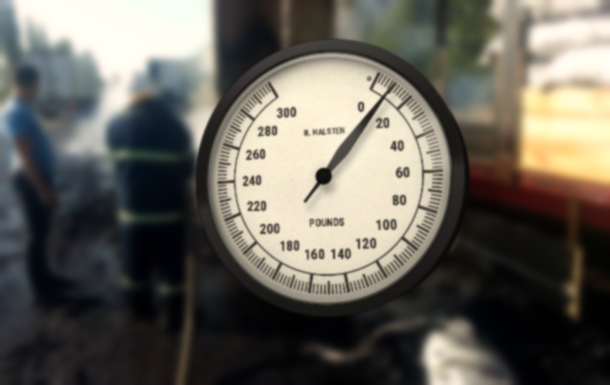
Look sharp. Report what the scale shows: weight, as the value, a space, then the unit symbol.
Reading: 10 lb
